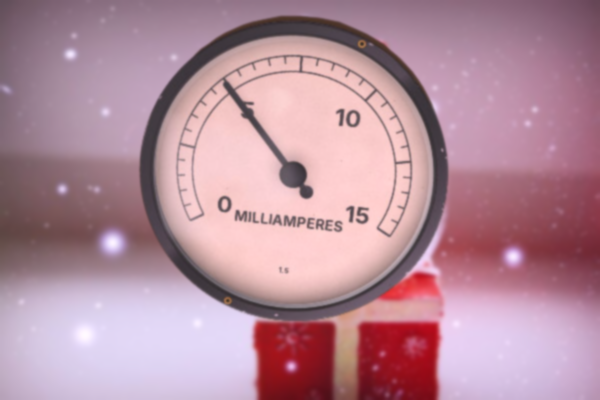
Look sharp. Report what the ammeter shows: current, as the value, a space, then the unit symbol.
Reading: 5 mA
